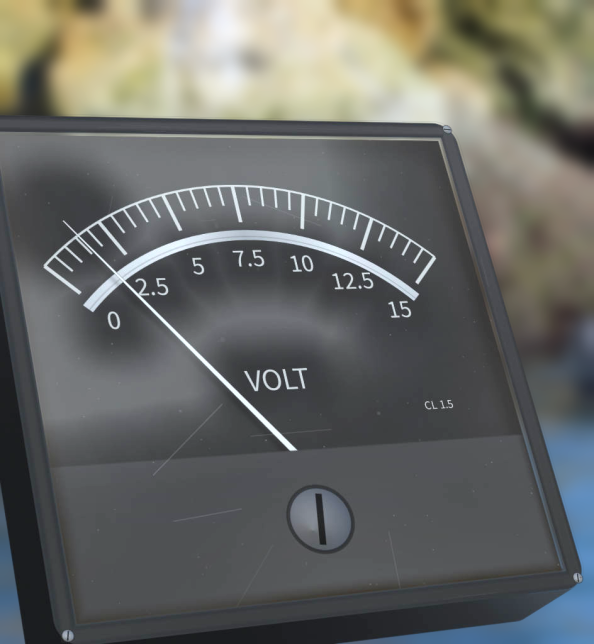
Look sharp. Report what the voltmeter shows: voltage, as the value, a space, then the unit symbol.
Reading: 1.5 V
